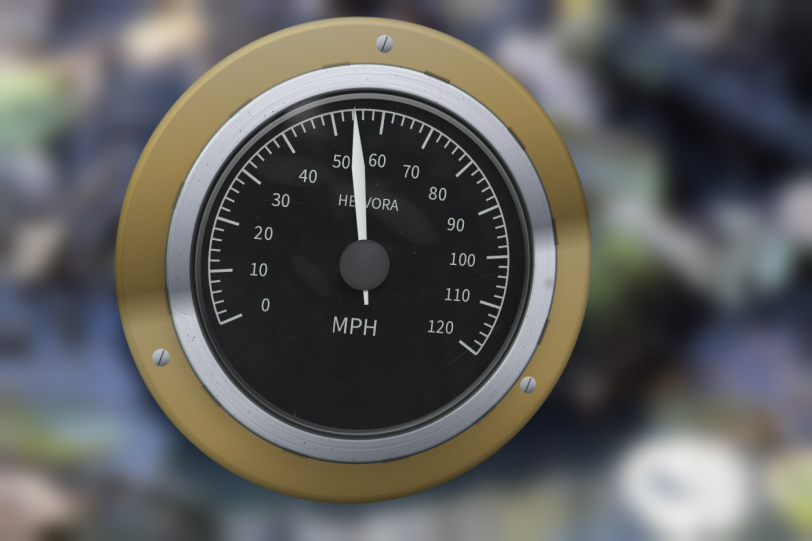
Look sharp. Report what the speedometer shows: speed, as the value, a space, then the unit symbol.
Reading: 54 mph
